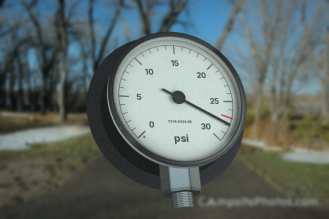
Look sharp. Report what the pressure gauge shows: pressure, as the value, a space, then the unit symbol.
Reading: 28 psi
